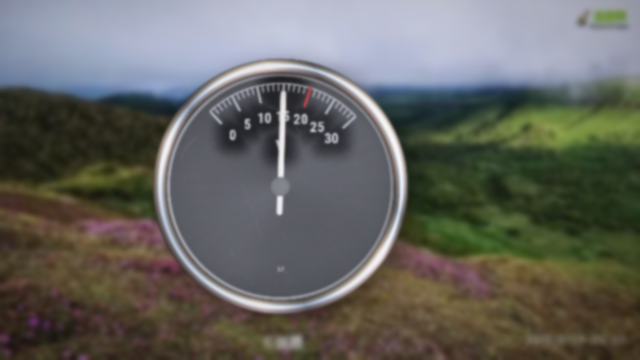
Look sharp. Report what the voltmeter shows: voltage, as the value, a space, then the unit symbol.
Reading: 15 V
